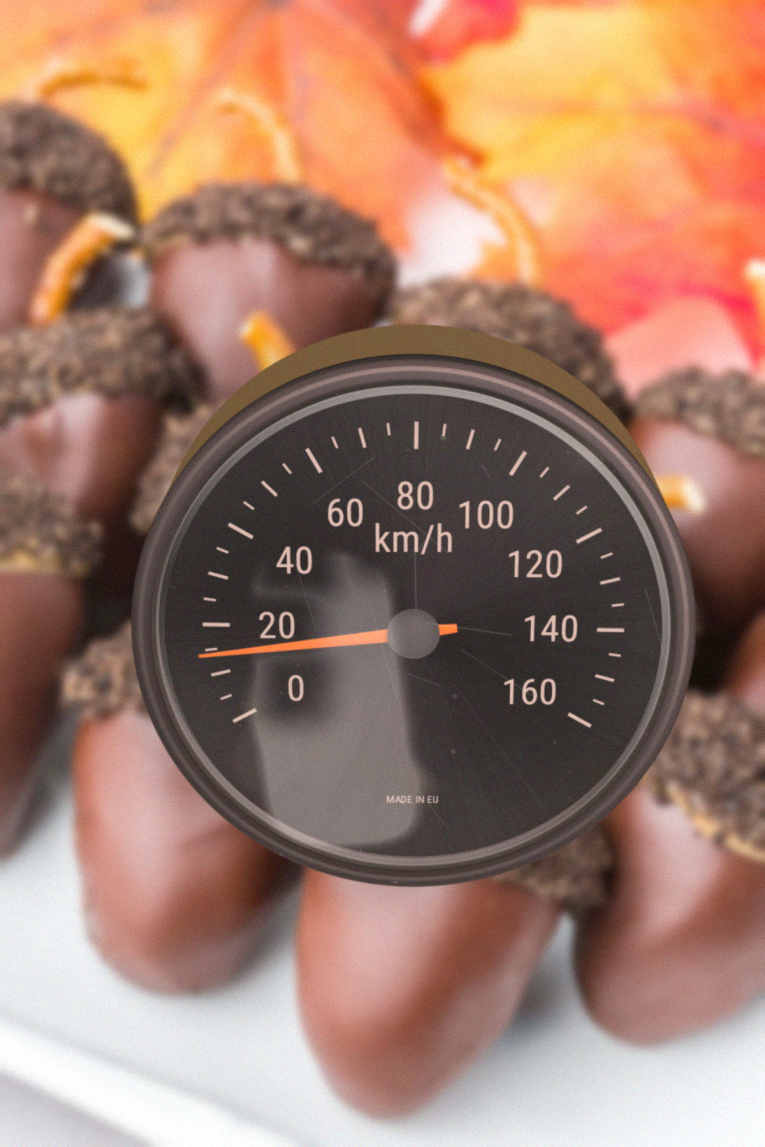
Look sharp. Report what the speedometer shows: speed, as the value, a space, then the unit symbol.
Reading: 15 km/h
